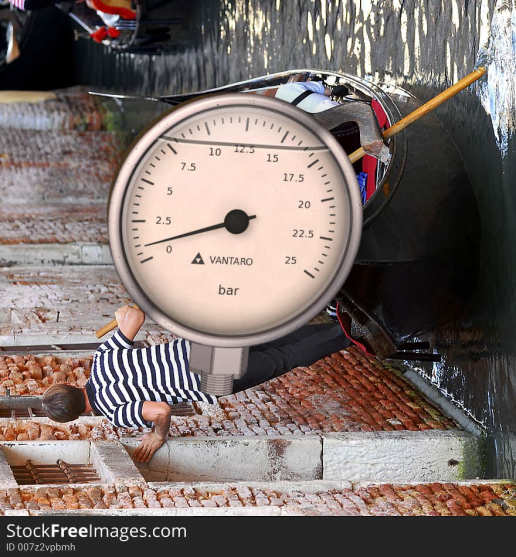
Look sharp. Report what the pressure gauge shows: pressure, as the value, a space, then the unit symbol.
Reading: 1 bar
